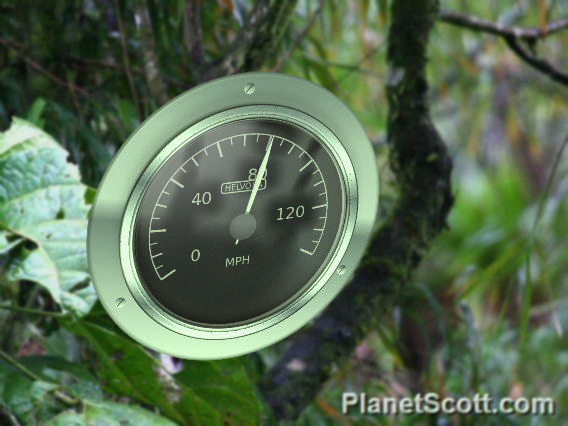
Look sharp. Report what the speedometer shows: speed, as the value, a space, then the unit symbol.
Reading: 80 mph
